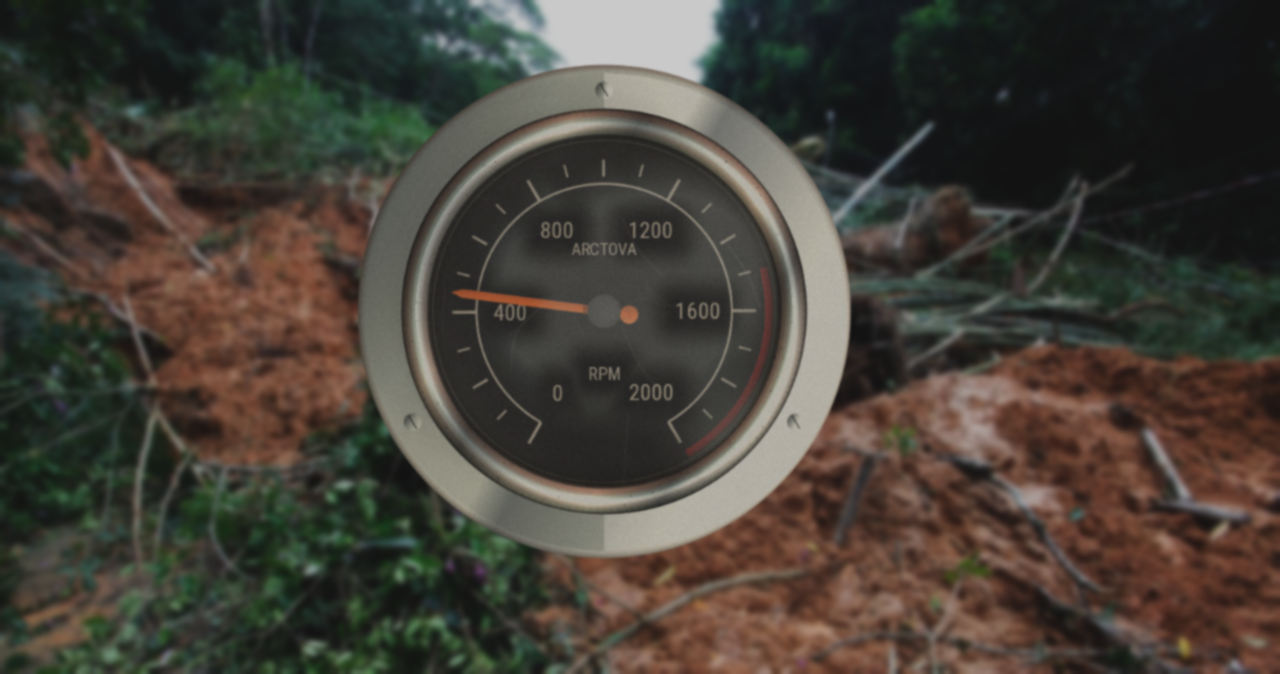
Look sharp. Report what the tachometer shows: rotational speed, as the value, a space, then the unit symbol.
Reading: 450 rpm
